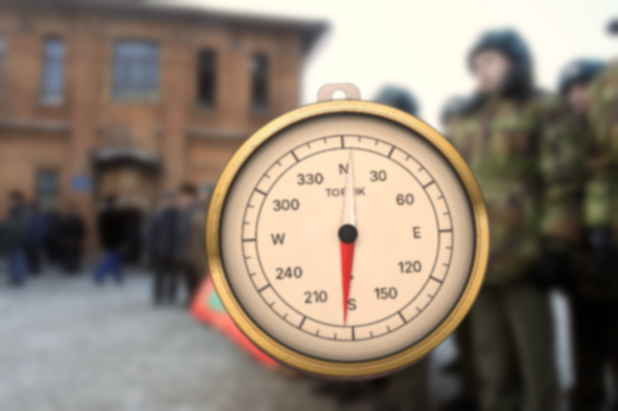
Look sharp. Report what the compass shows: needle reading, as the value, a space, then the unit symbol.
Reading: 185 °
